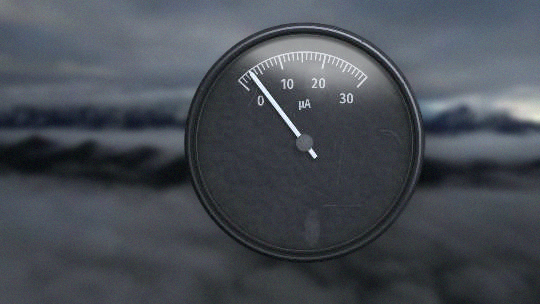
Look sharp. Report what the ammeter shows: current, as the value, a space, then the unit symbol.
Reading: 3 µA
